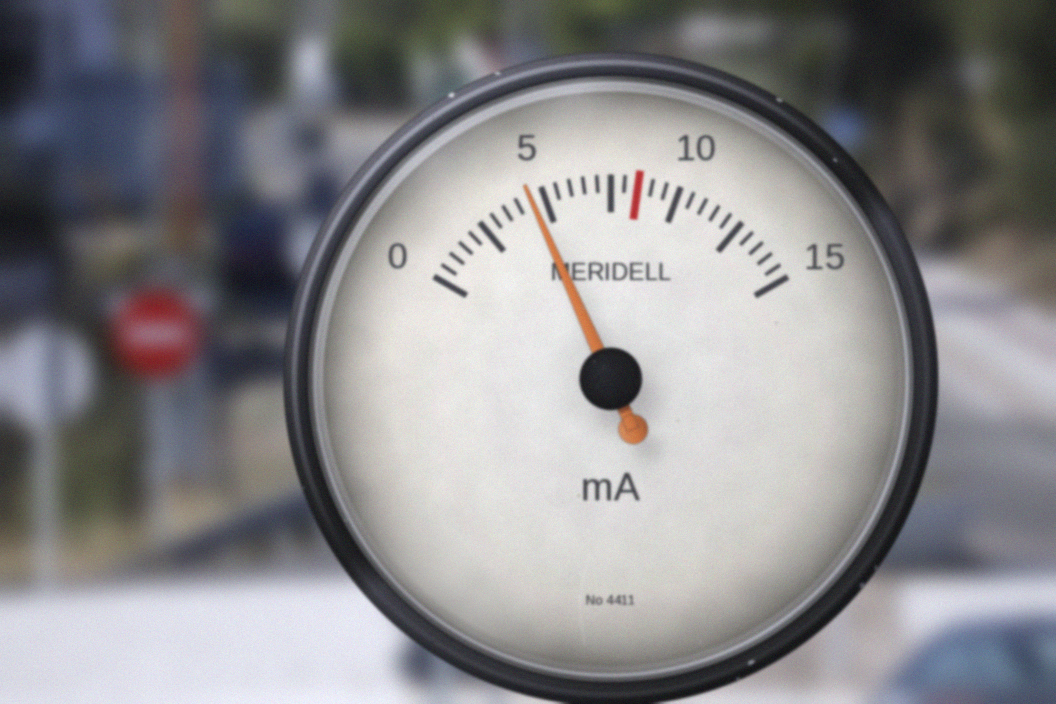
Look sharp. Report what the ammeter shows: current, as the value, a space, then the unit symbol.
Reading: 4.5 mA
